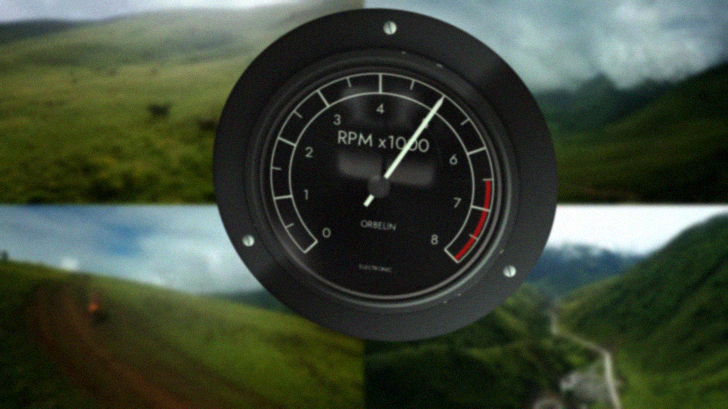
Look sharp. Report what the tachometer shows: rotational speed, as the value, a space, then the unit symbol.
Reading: 5000 rpm
